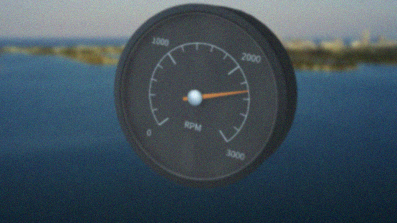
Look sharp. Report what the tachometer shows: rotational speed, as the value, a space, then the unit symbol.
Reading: 2300 rpm
